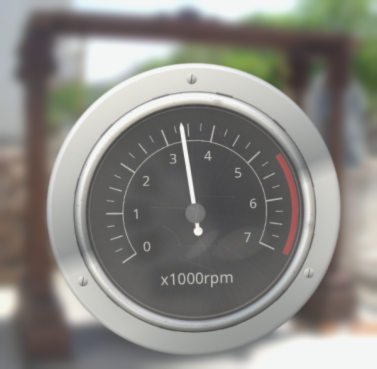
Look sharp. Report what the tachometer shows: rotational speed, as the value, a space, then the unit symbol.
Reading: 3375 rpm
